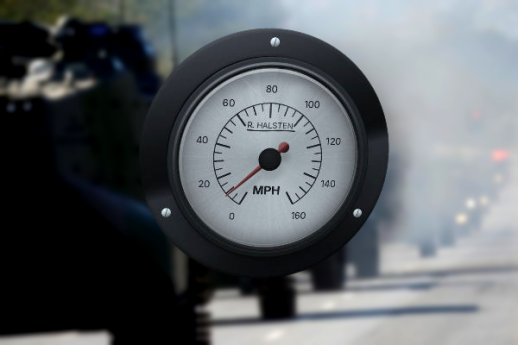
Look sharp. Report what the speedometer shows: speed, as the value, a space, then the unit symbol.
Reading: 10 mph
